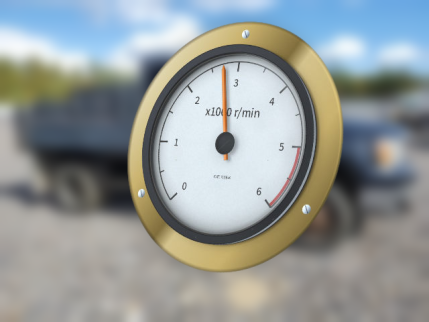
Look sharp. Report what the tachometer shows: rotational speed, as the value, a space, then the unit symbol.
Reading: 2750 rpm
